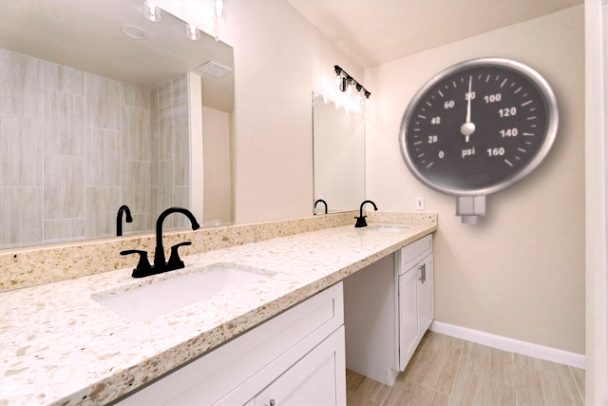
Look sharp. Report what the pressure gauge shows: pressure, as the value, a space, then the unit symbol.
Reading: 80 psi
